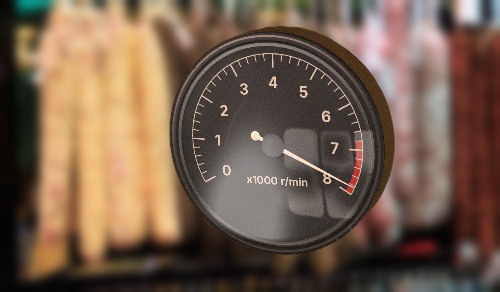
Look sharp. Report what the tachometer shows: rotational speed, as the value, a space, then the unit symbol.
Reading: 7800 rpm
